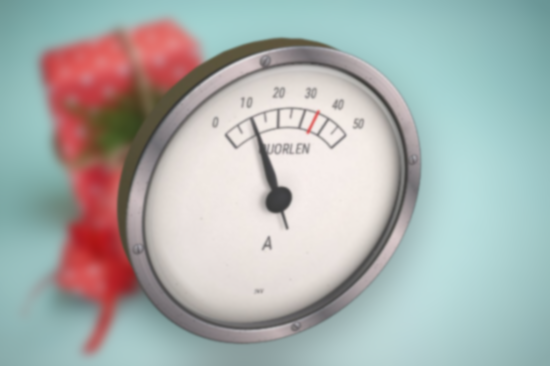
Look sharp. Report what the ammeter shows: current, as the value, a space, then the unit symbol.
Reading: 10 A
